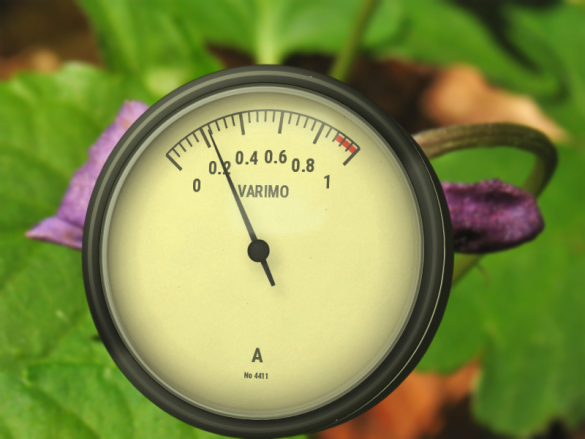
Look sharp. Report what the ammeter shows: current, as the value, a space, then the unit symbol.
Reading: 0.24 A
